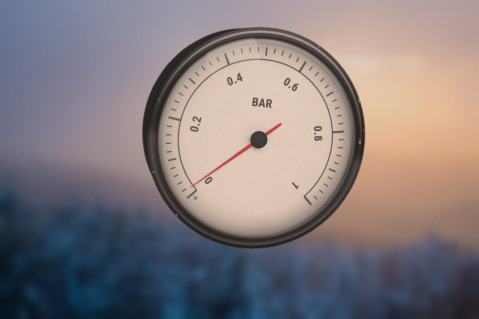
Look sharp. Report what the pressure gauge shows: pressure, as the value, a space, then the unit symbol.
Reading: 0.02 bar
